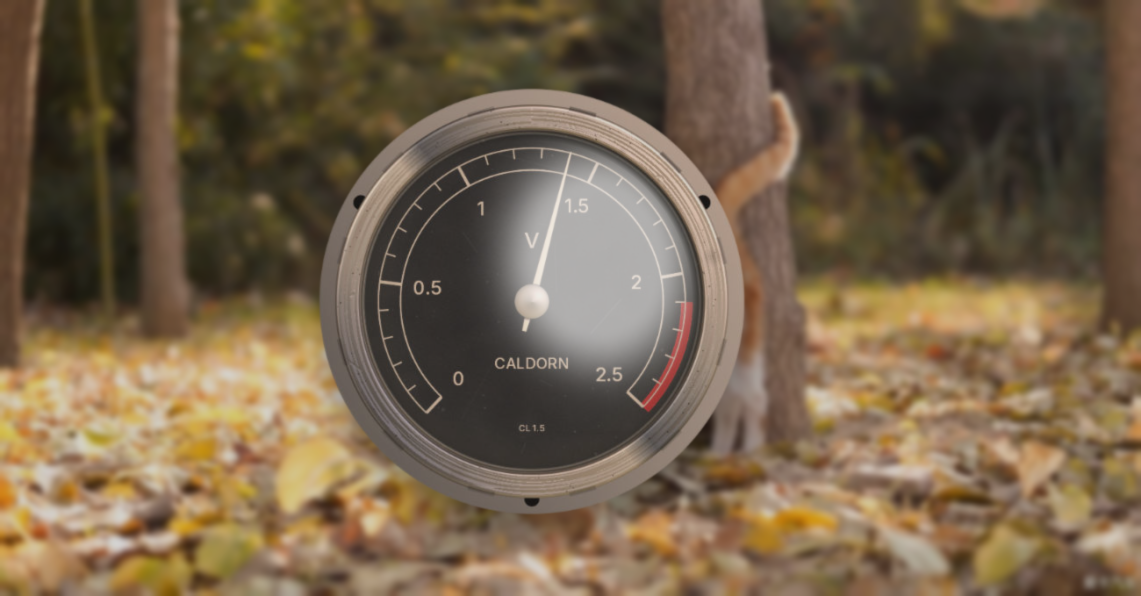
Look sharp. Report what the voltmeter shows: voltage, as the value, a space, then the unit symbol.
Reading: 1.4 V
